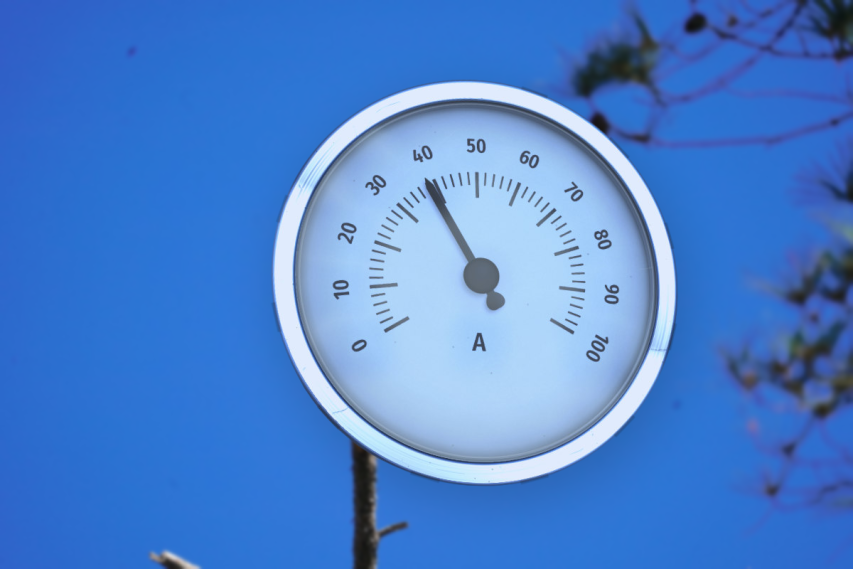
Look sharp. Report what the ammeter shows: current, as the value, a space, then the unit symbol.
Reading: 38 A
